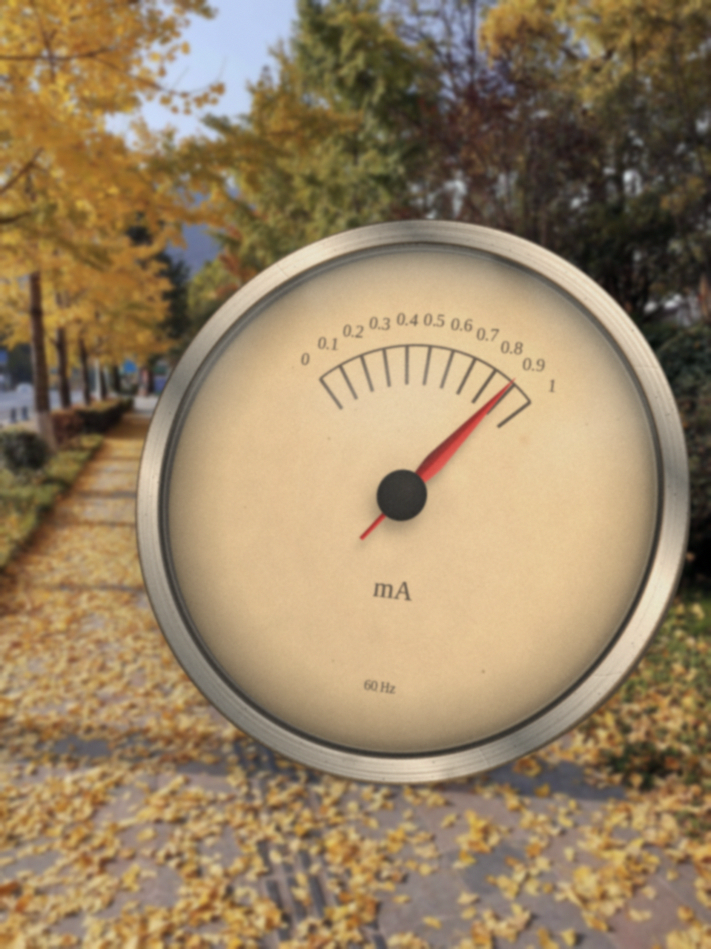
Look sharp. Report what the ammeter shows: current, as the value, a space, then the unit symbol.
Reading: 0.9 mA
